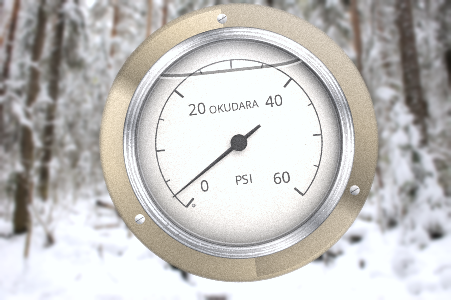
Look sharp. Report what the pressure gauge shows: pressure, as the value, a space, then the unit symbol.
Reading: 2.5 psi
